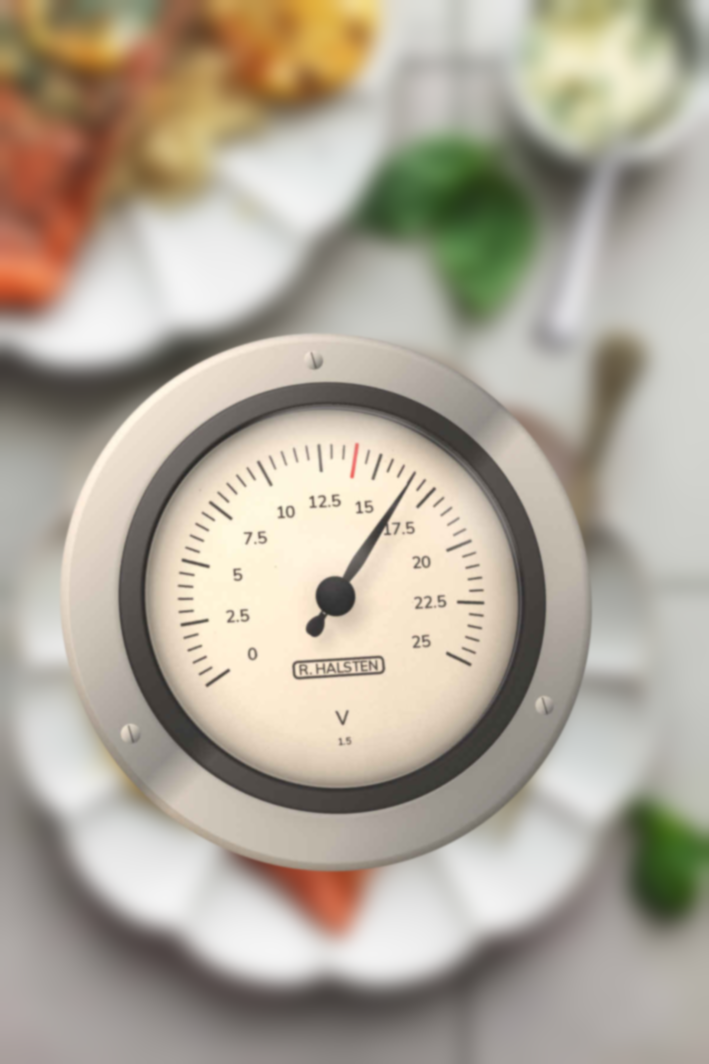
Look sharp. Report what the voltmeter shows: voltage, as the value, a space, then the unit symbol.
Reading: 16.5 V
